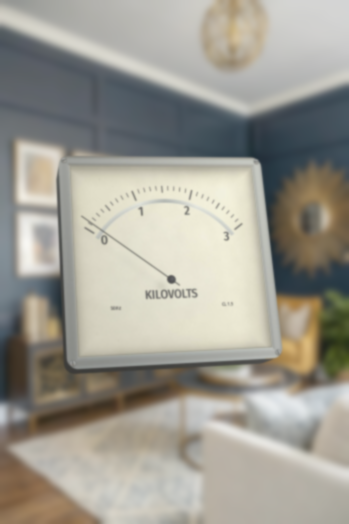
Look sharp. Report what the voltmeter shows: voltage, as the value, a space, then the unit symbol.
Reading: 0.1 kV
